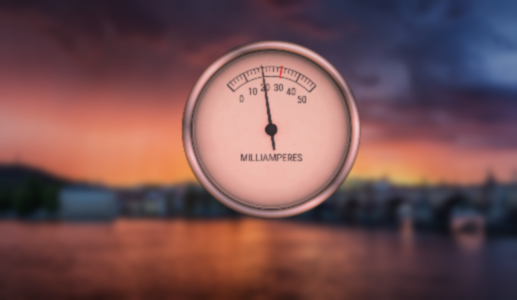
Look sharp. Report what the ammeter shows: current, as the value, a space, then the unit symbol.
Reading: 20 mA
